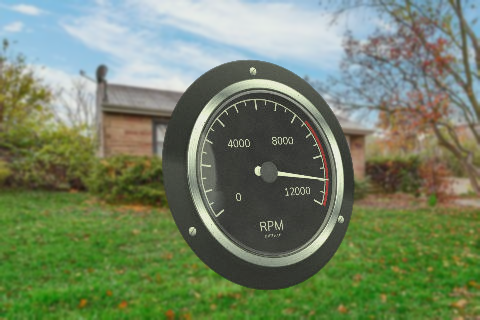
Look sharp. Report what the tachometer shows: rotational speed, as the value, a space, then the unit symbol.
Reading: 11000 rpm
